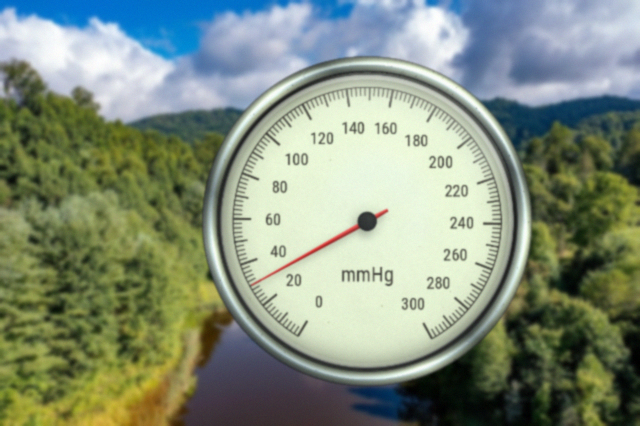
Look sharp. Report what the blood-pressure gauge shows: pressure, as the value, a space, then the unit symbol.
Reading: 30 mmHg
